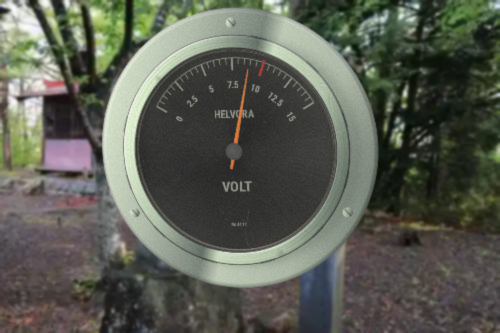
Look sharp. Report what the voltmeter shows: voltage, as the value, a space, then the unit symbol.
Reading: 9 V
